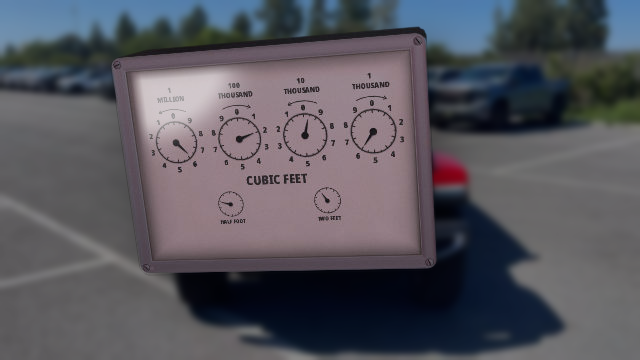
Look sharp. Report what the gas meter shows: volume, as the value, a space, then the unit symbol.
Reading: 619600 ft³
